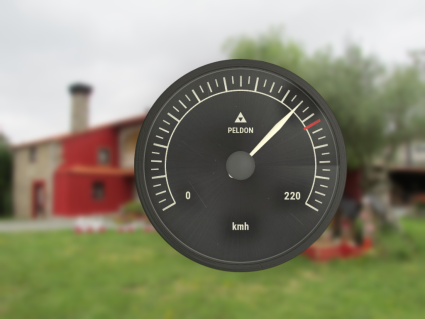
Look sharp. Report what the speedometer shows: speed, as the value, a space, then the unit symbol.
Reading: 150 km/h
